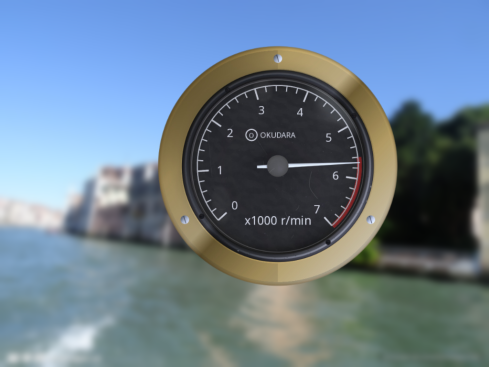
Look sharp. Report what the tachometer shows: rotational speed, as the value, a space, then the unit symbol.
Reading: 5700 rpm
